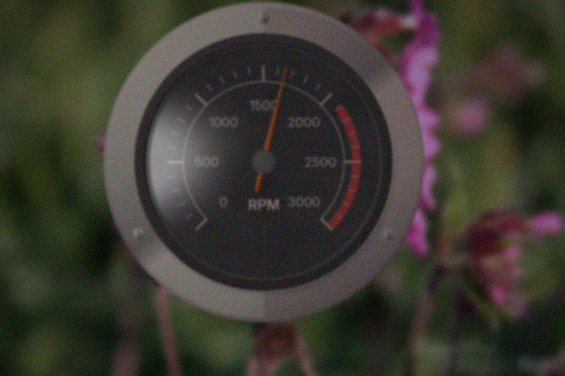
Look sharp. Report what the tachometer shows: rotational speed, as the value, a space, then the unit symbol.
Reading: 1650 rpm
